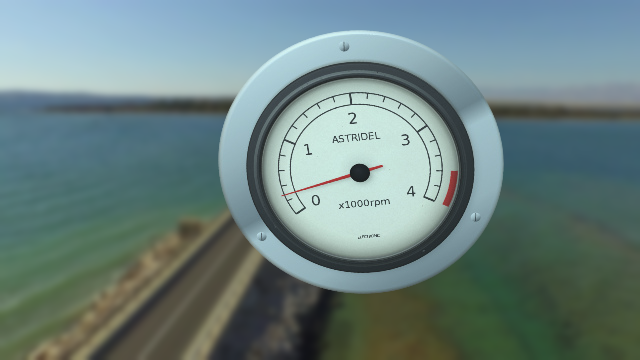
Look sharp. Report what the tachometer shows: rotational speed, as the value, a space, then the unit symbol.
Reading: 300 rpm
